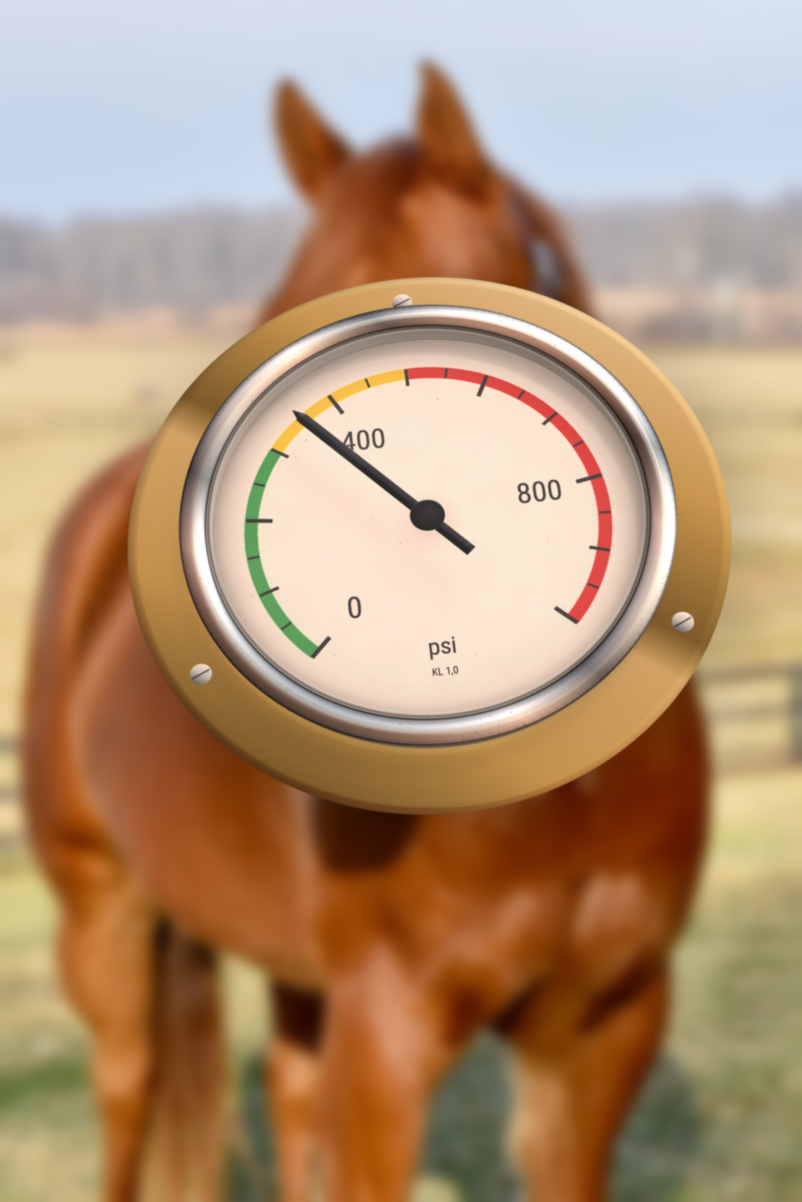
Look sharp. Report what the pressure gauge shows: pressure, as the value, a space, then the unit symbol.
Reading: 350 psi
